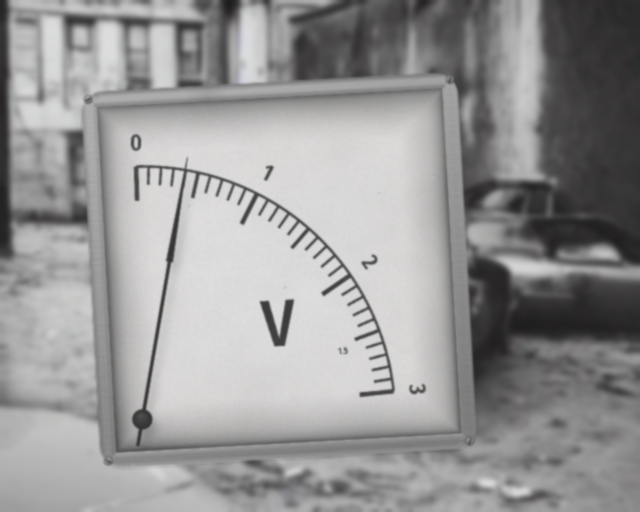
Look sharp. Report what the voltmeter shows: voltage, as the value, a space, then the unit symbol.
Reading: 0.4 V
